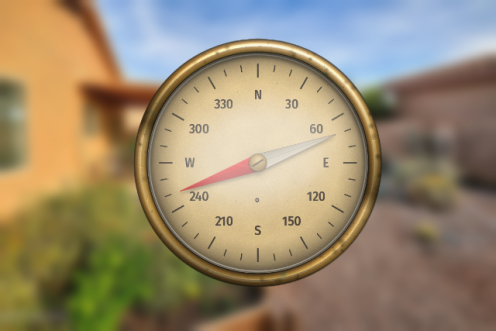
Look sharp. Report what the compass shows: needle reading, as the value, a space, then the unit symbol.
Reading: 250 °
